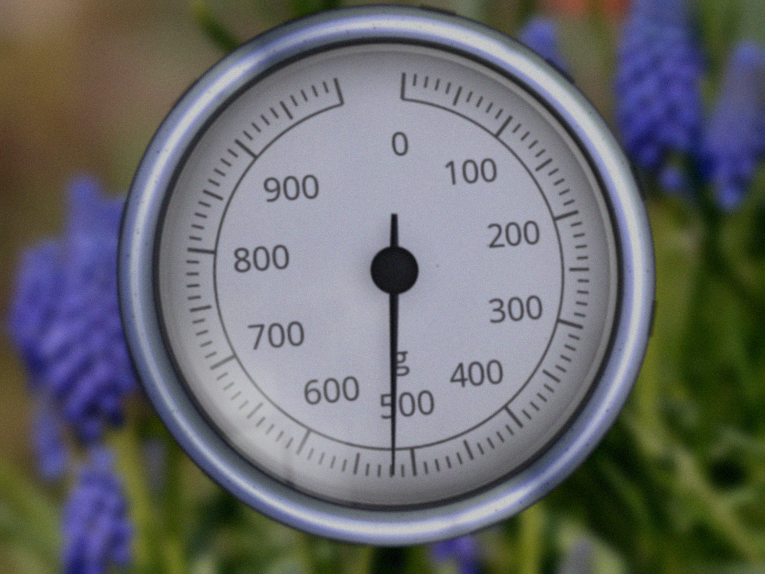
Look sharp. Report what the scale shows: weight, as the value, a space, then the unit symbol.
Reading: 520 g
